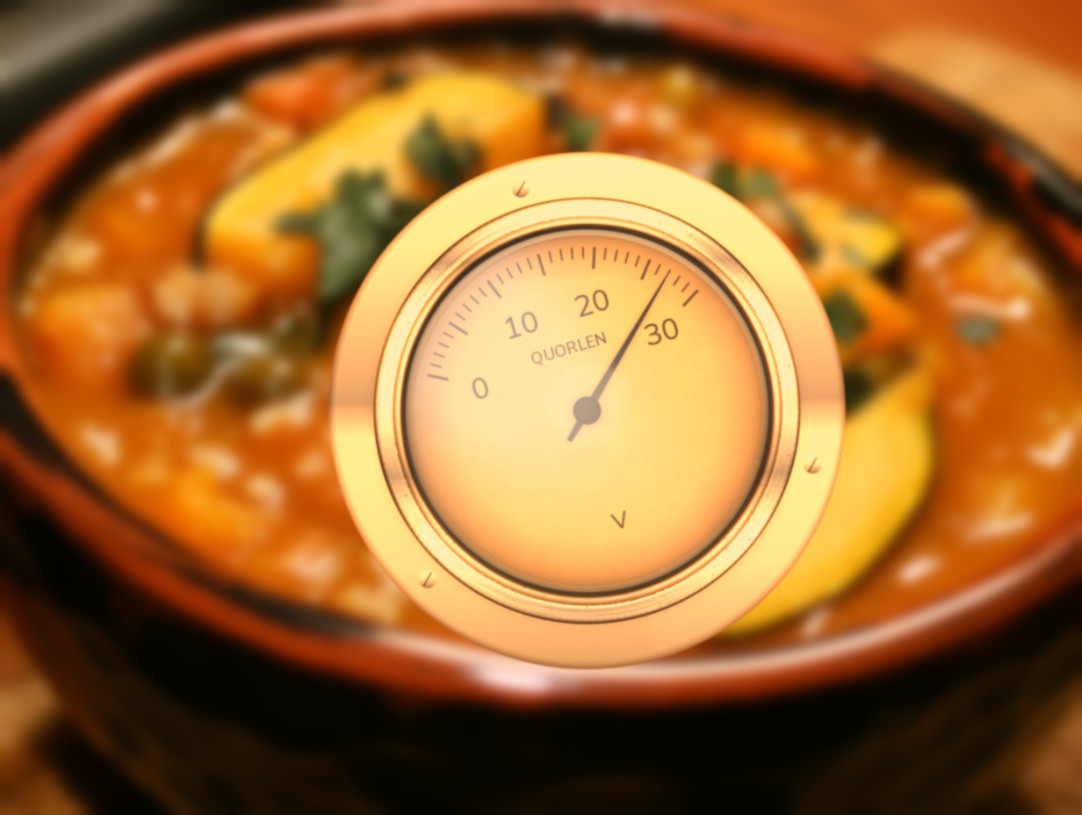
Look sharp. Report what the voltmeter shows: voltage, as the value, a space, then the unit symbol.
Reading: 27 V
